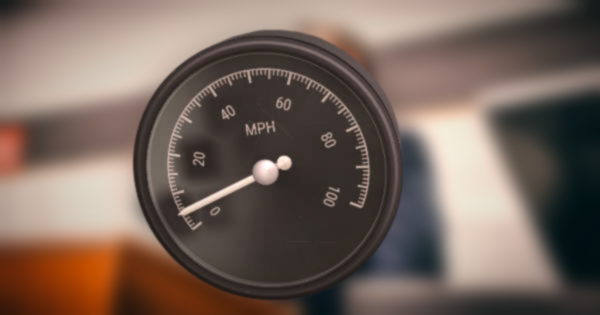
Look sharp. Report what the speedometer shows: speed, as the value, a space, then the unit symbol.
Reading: 5 mph
